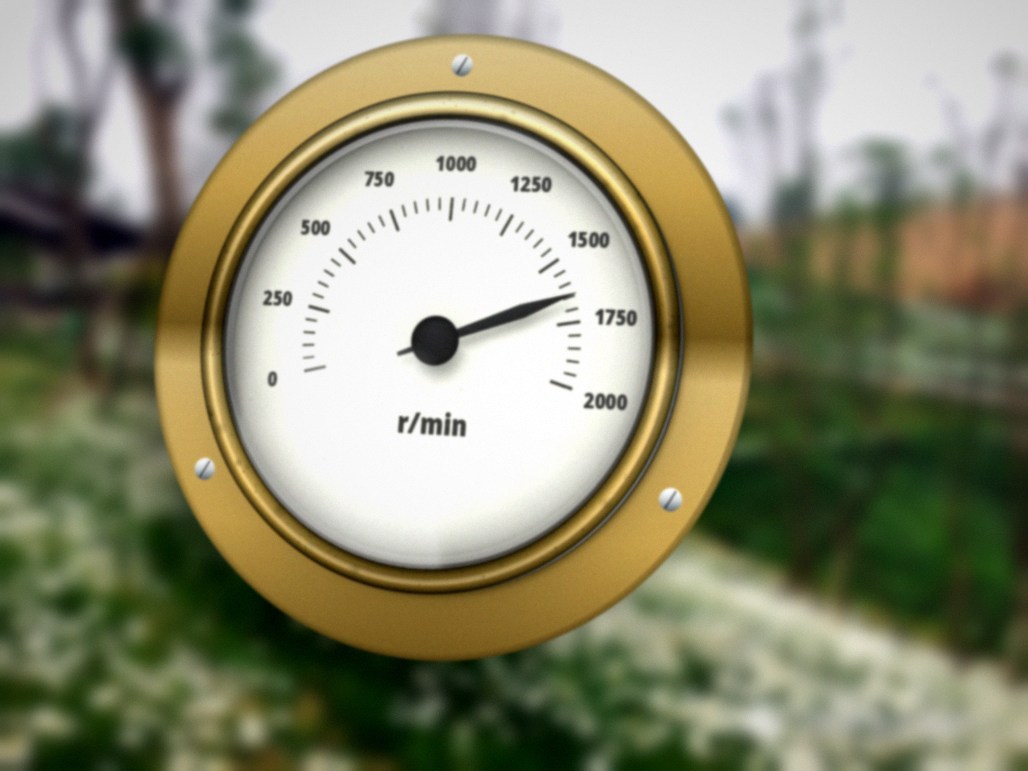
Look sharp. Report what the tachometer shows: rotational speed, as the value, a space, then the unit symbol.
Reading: 1650 rpm
